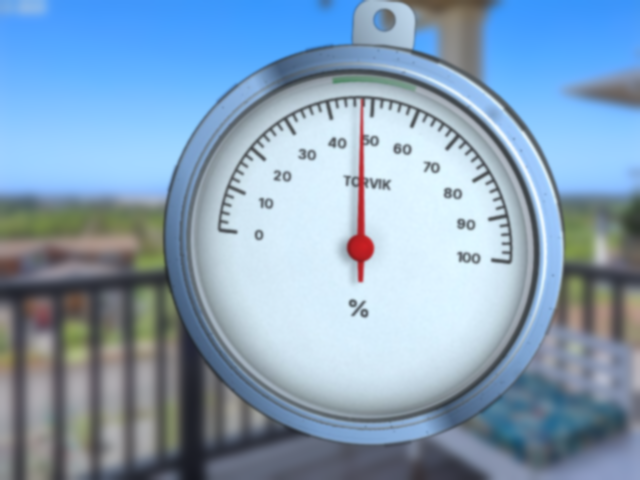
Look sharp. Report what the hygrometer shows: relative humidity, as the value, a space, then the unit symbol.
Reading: 48 %
